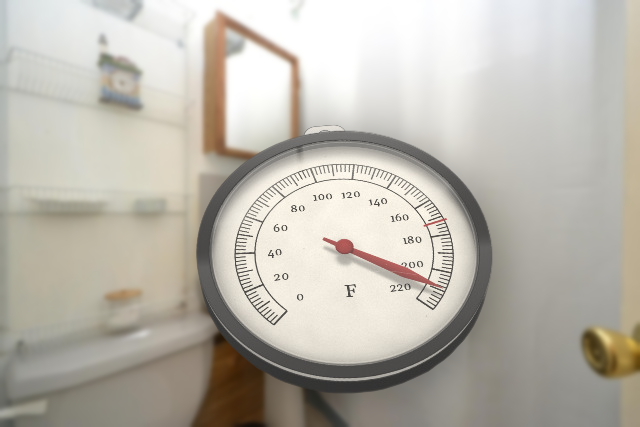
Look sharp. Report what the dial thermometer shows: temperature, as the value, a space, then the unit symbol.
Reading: 210 °F
